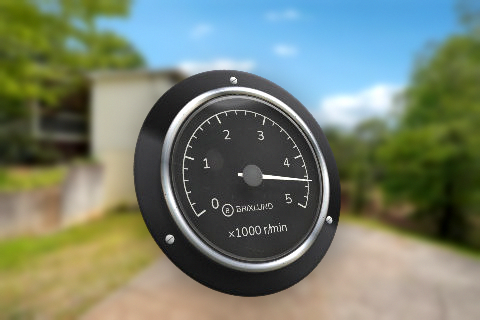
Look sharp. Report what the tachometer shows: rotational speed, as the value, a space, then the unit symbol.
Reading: 4500 rpm
